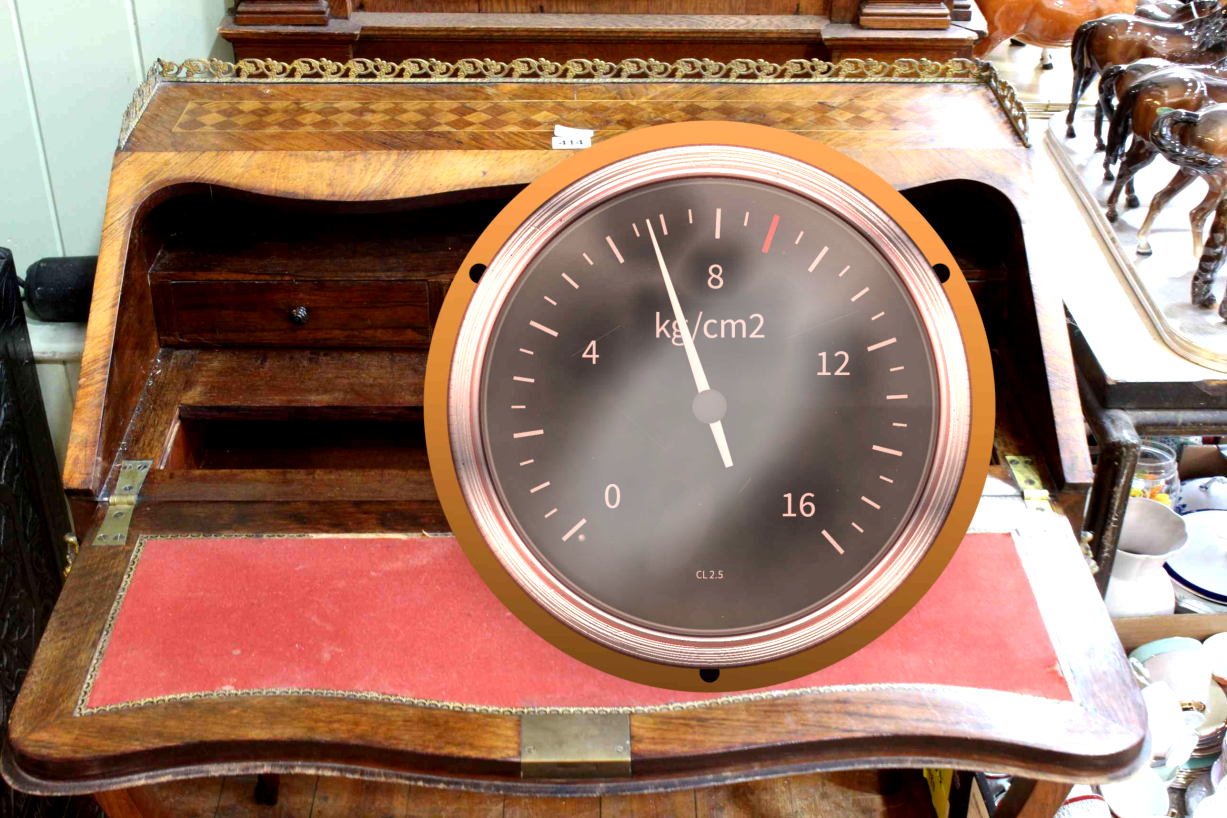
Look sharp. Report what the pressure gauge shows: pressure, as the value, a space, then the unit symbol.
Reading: 6.75 kg/cm²
